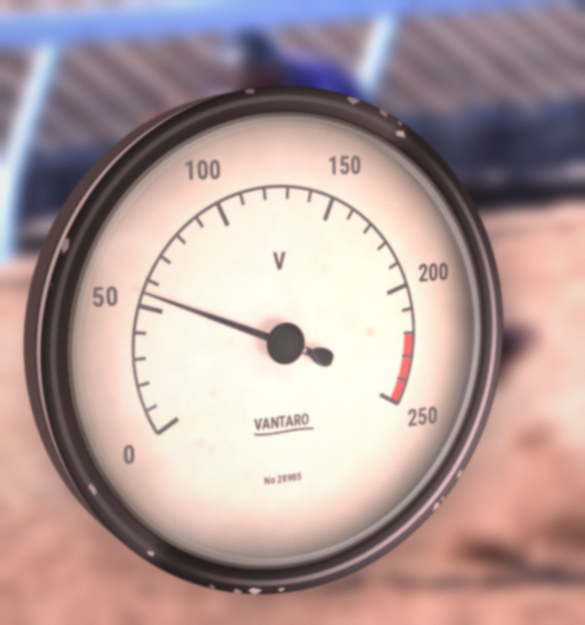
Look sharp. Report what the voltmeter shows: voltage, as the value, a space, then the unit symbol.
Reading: 55 V
